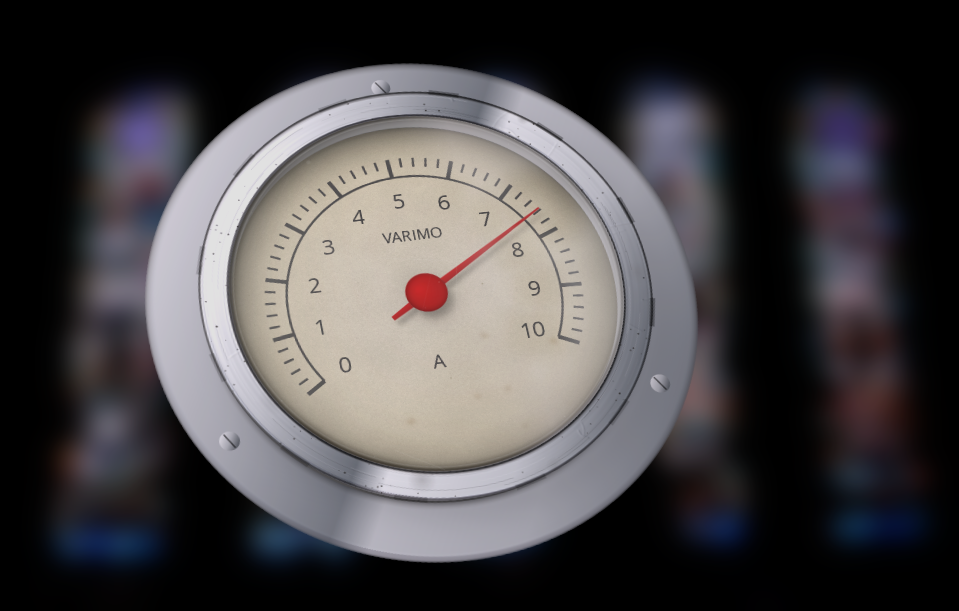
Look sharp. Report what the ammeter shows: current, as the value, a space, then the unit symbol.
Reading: 7.6 A
